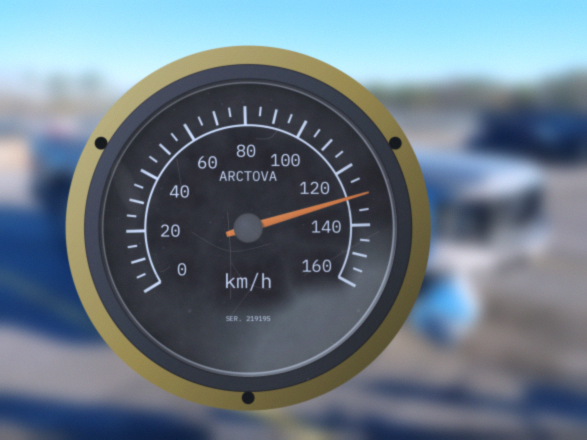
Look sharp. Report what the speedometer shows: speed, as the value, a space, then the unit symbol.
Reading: 130 km/h
